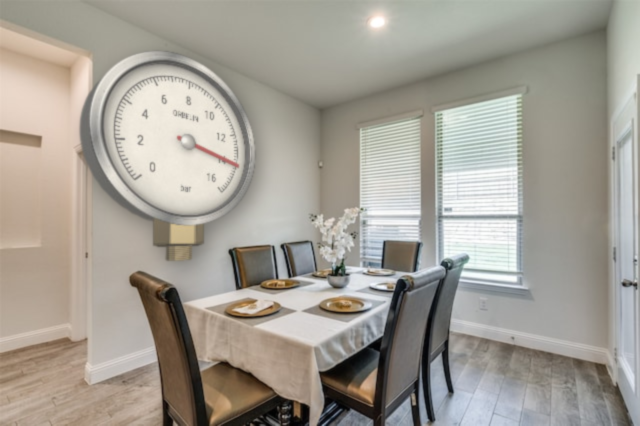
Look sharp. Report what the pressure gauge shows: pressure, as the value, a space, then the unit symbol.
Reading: 14 bar
